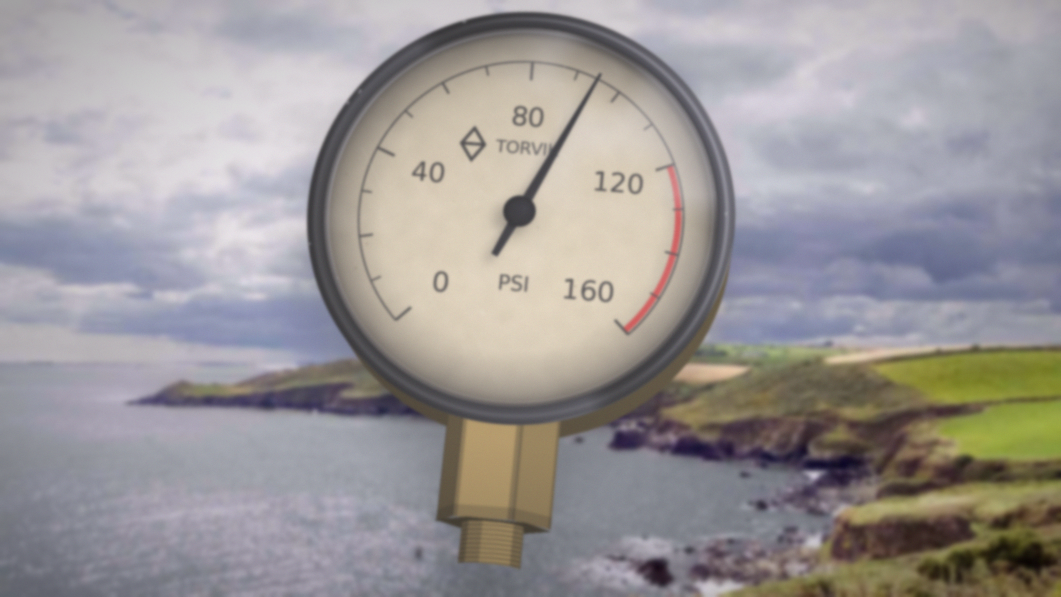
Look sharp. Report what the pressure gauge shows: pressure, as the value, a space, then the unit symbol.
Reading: 95 psi
